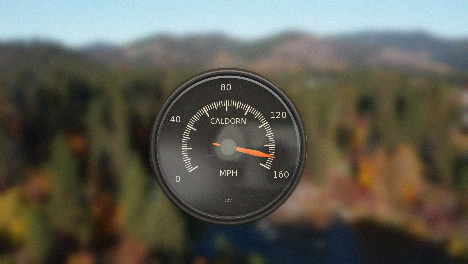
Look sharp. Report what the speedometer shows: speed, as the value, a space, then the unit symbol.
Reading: 150 mph
